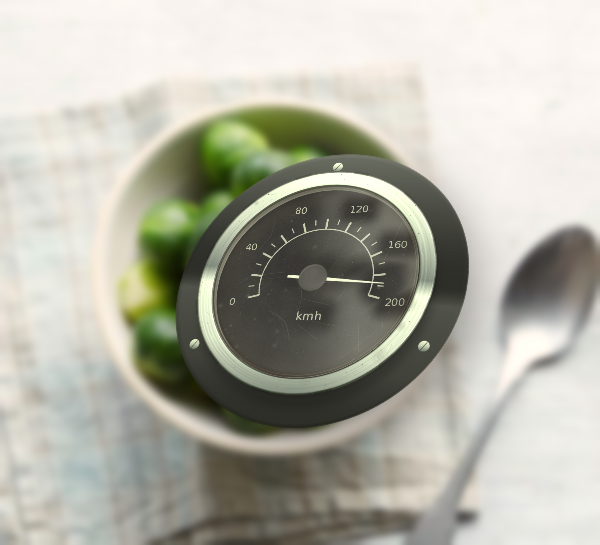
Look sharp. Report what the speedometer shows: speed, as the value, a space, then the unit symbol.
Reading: 190 km/h
